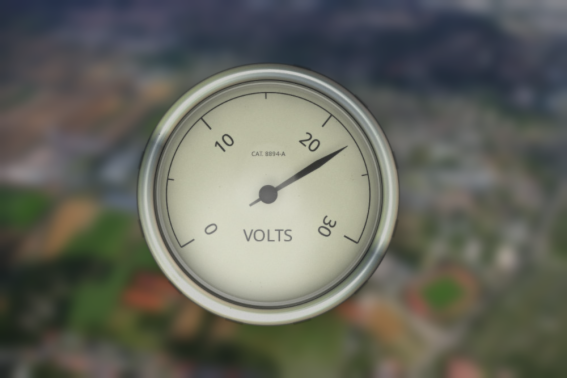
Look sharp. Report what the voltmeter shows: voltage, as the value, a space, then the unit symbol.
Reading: 22.5 V
